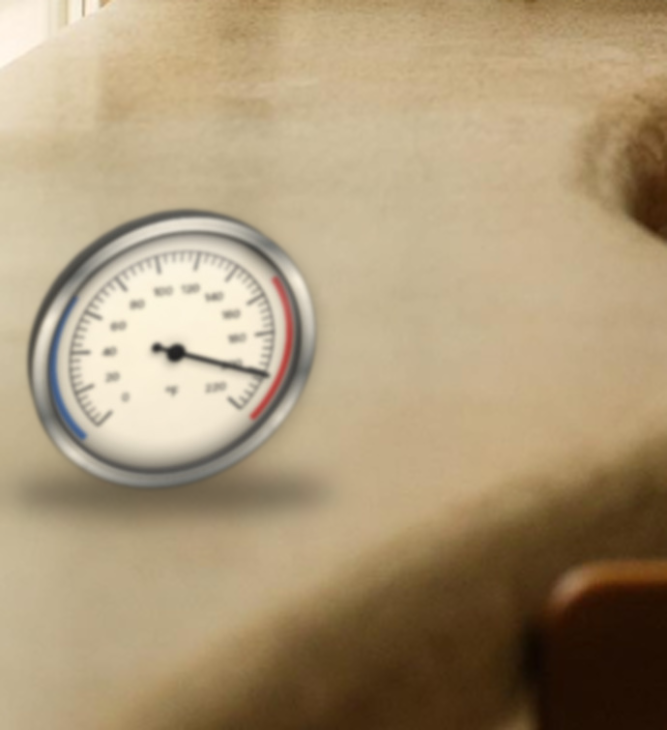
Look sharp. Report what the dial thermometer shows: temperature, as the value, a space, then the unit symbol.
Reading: 200 °F
